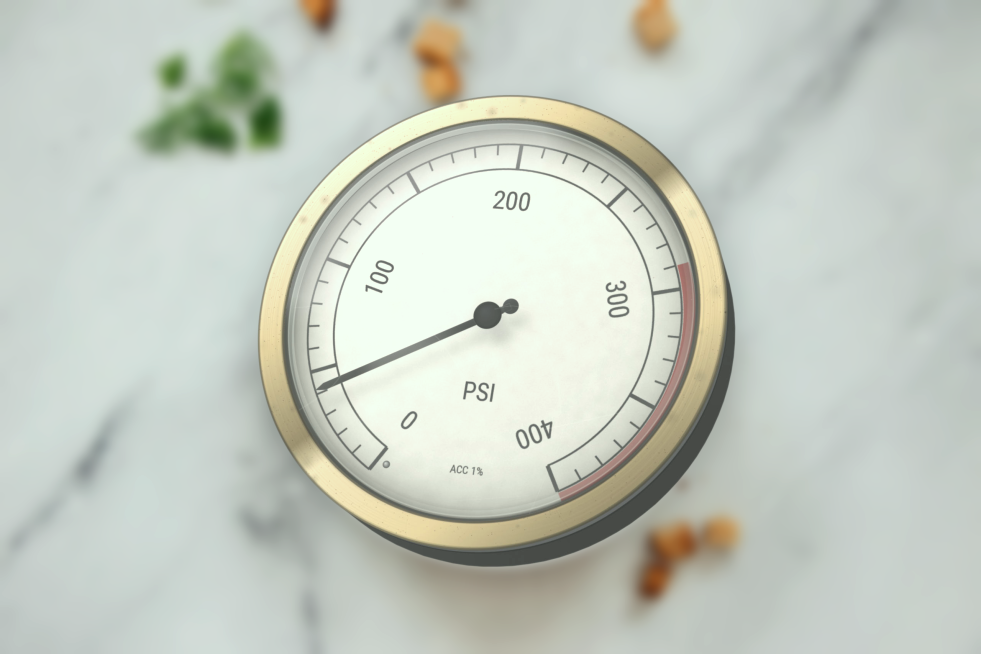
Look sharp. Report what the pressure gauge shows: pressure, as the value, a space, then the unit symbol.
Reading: 40 psi
